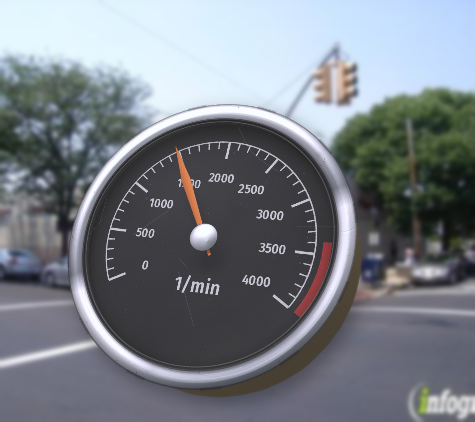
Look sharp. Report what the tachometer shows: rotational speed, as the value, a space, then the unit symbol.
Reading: 1500 rpm
